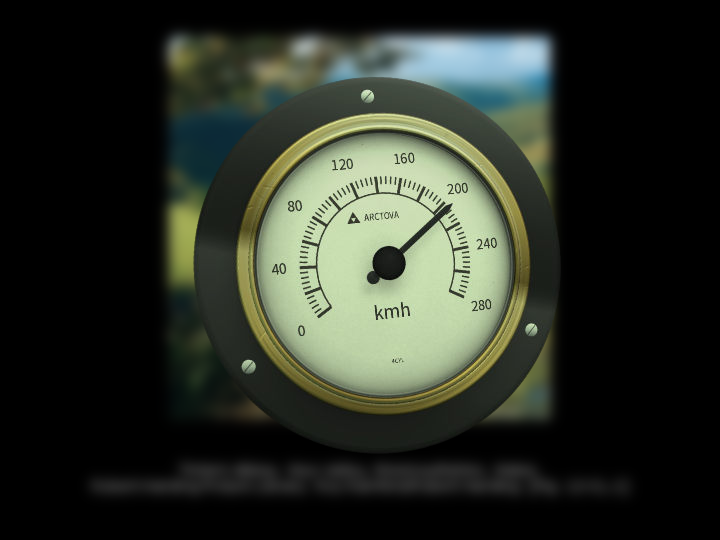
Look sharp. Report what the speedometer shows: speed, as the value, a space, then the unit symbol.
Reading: 204 km/h
